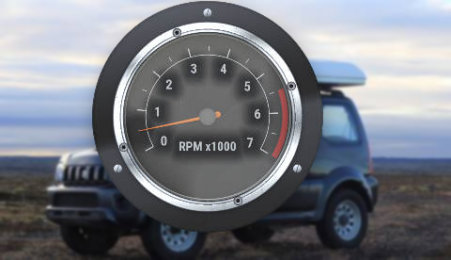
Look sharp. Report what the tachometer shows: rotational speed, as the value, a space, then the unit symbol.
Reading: 500 rpm
